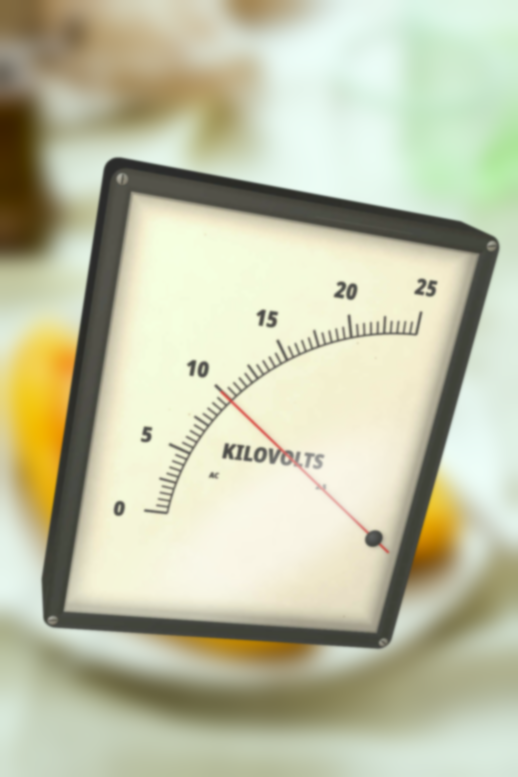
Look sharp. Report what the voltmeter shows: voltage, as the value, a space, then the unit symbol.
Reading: 10 kV
